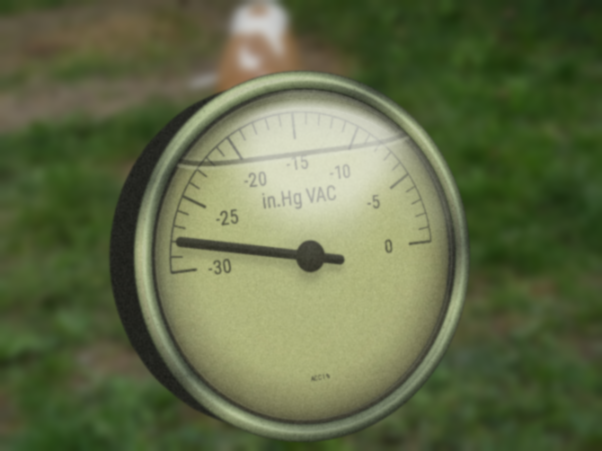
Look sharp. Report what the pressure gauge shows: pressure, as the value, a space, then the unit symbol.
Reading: -28 inHg
